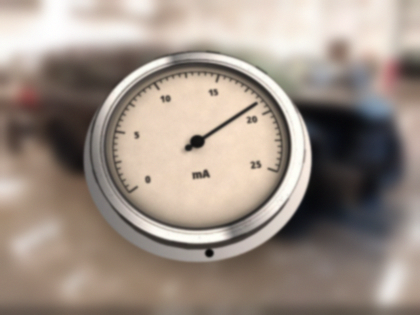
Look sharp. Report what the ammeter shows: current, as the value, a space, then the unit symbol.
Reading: 19 mA
